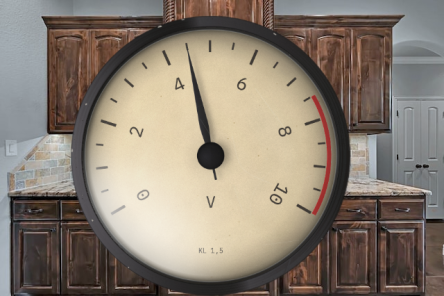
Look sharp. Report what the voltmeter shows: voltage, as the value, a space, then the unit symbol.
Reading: 4.5 V
